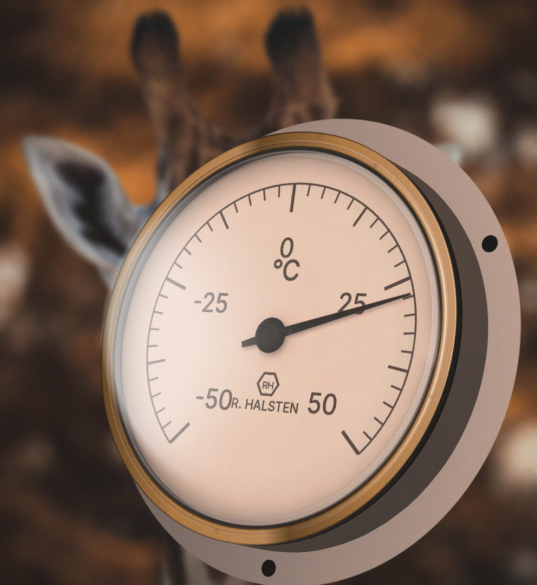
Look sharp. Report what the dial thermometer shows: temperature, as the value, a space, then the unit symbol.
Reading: 27.5 °C
